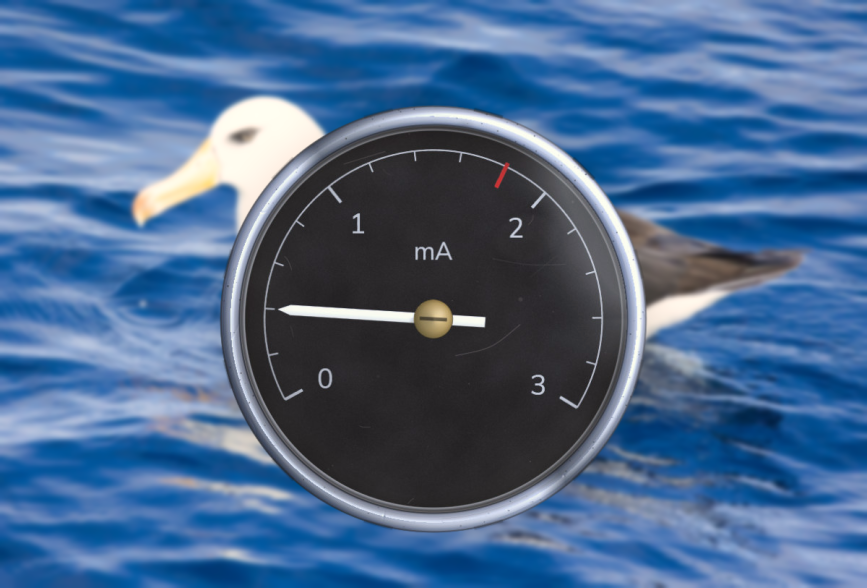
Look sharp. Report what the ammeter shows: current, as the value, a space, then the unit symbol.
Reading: 0.4 mA
